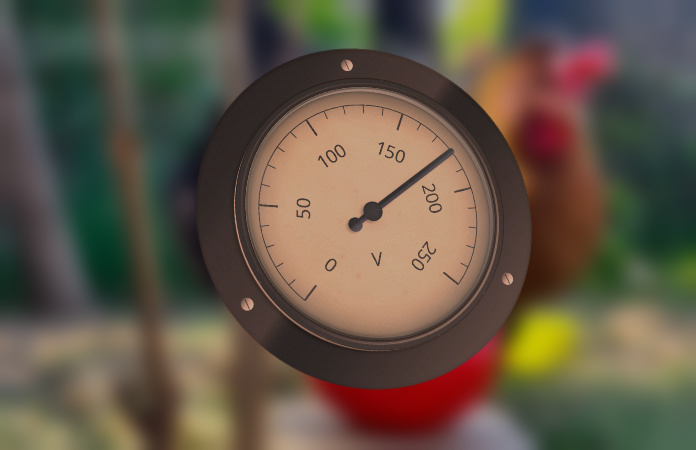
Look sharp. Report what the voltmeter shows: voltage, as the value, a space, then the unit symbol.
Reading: 180 V
